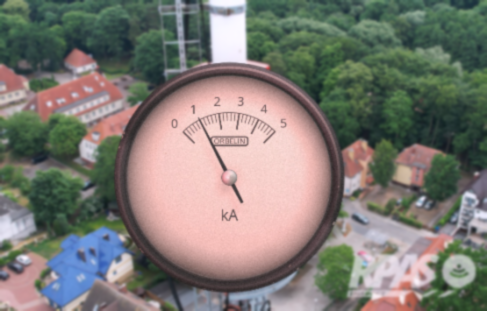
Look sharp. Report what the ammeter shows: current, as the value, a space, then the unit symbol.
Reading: 1 kA
